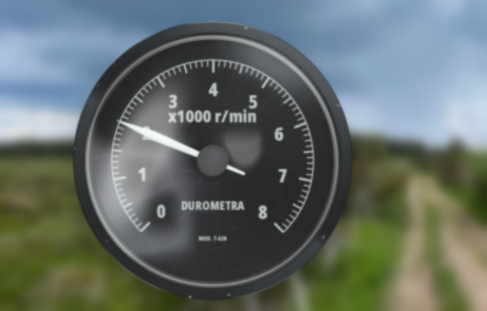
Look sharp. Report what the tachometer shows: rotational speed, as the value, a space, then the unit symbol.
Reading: 2000 rpm
